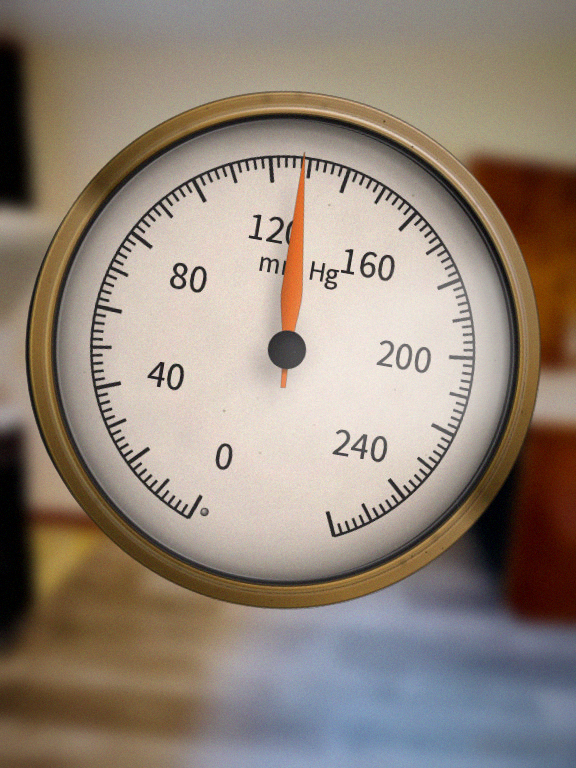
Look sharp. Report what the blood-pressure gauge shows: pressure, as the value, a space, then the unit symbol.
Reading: 128 mmHg
